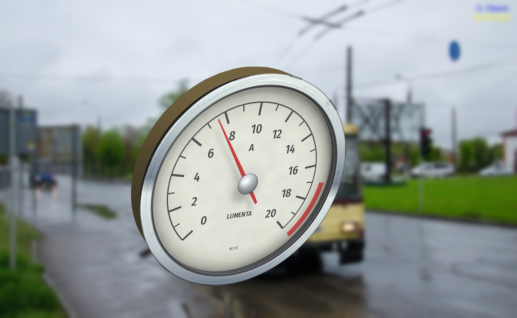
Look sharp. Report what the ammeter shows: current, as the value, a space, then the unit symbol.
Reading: 7.5 A
